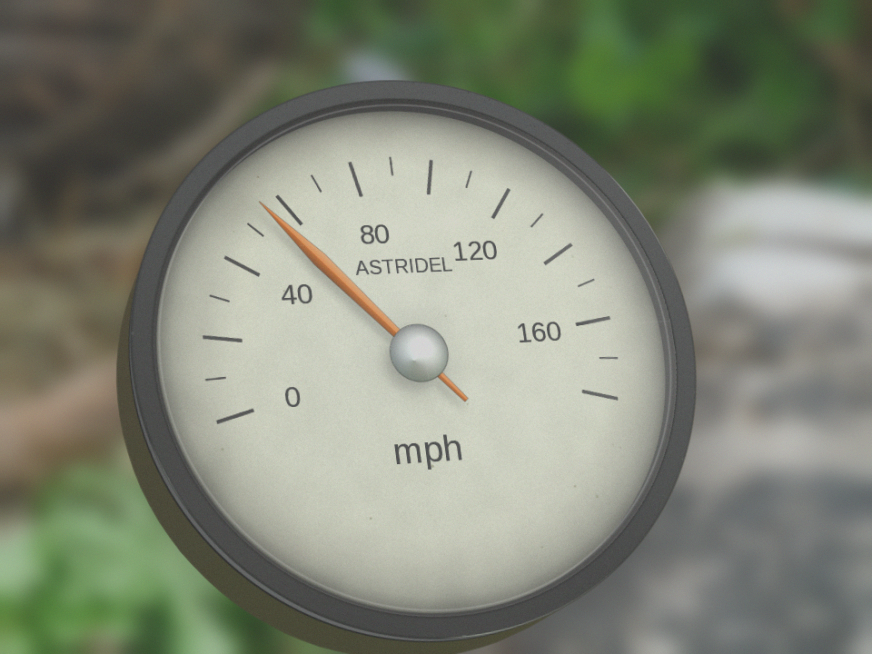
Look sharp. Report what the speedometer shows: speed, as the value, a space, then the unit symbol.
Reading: 55 mph
